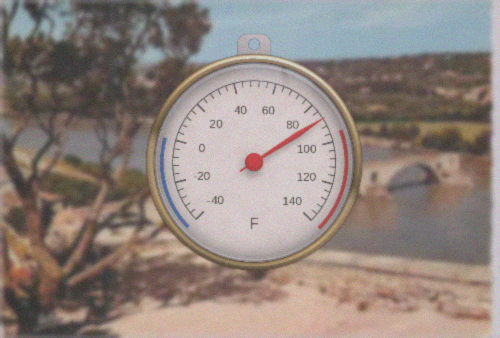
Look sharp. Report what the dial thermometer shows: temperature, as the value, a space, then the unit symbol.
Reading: 88 °F
